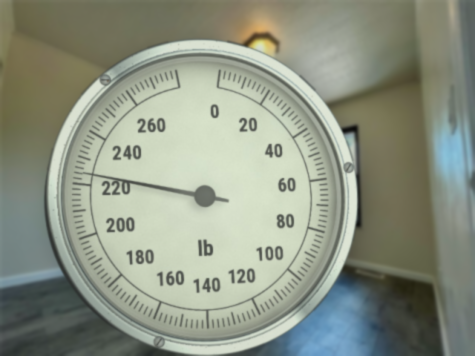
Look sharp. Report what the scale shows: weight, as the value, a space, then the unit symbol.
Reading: 224 lb
